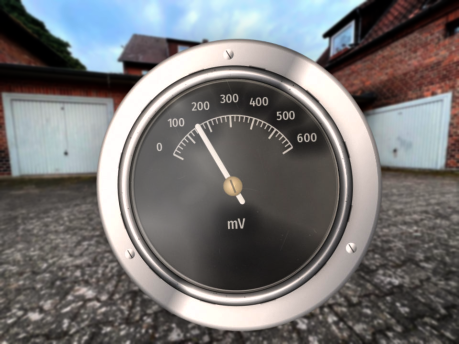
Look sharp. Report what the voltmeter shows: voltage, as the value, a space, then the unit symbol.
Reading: 160 mV
